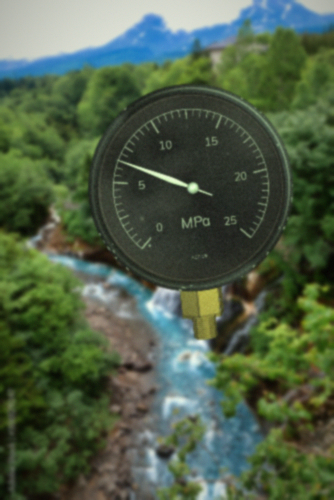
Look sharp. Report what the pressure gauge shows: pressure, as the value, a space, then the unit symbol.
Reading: 6.5 MPa
